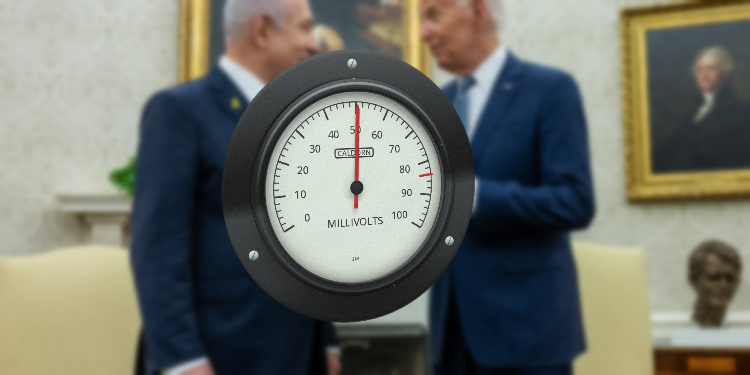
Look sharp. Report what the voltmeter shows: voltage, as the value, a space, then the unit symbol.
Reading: 50 mV
